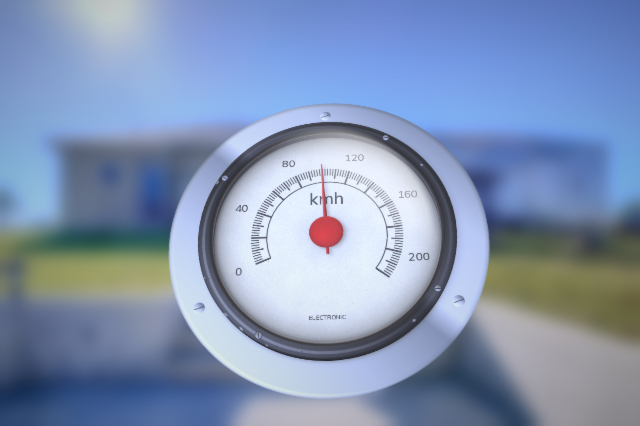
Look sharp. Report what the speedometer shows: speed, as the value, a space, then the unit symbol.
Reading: 100 km/h
